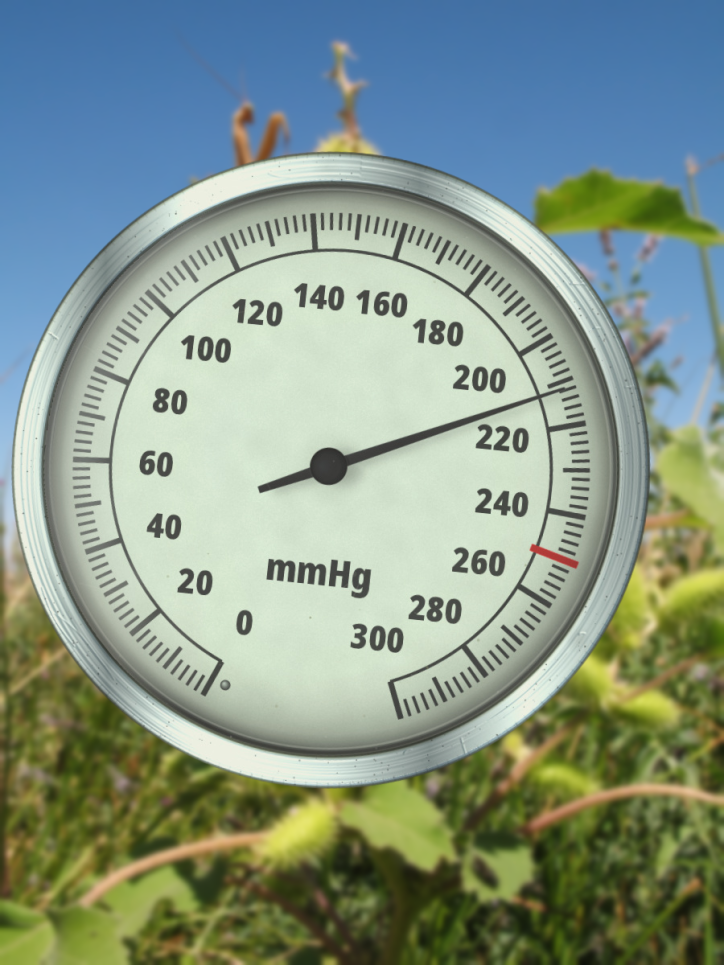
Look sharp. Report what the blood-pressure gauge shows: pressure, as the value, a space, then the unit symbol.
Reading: 212 mmHg
